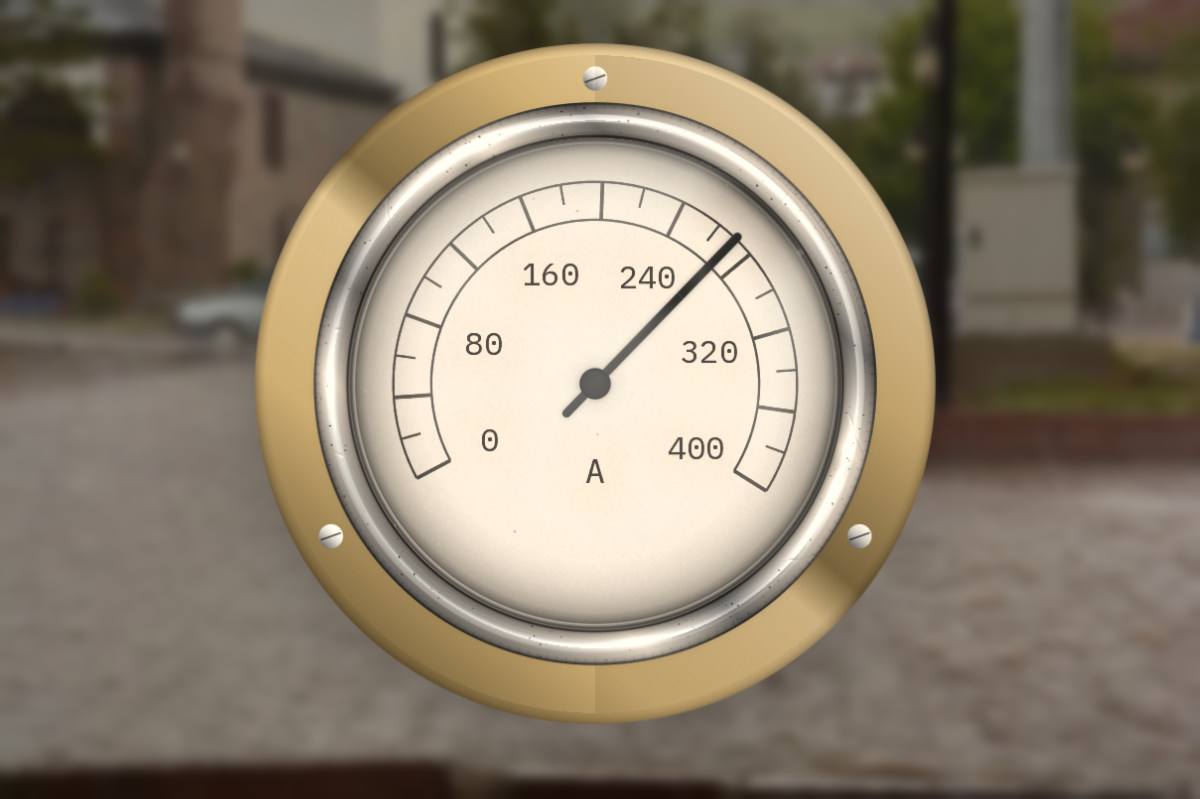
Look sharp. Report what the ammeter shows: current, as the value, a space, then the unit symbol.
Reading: 270 A
